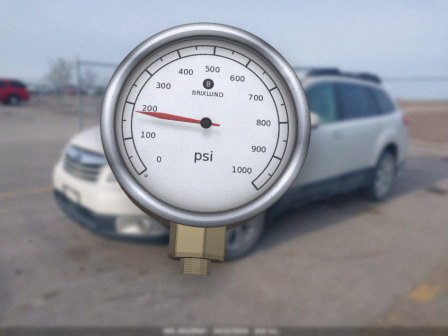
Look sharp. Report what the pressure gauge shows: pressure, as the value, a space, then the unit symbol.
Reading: 175 psi
